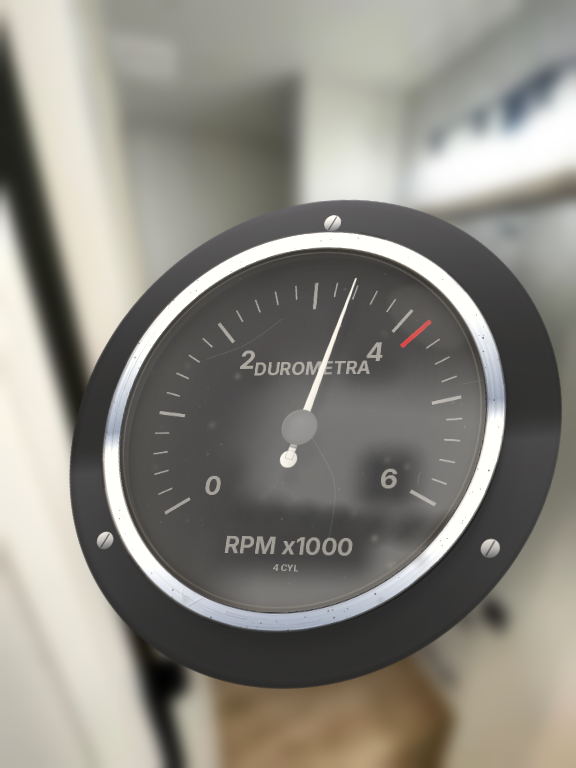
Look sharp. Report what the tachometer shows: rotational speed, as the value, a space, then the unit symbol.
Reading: 3400 rpm
